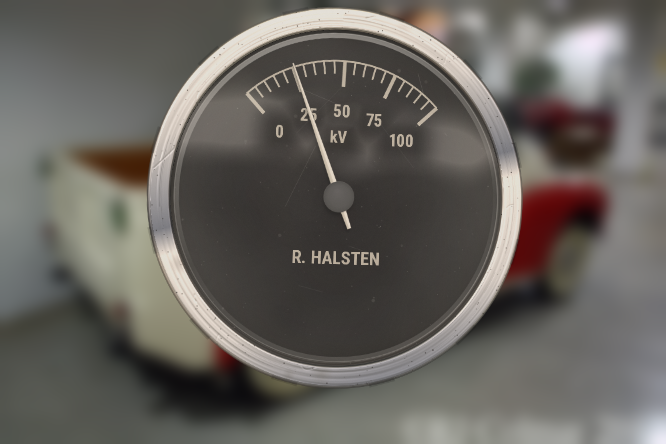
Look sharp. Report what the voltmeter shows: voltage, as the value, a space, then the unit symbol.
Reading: 25 kV
